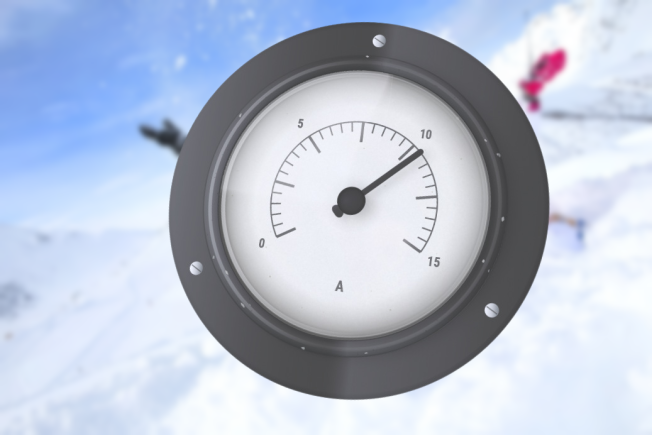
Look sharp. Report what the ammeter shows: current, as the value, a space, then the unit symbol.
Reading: 10.5 A
